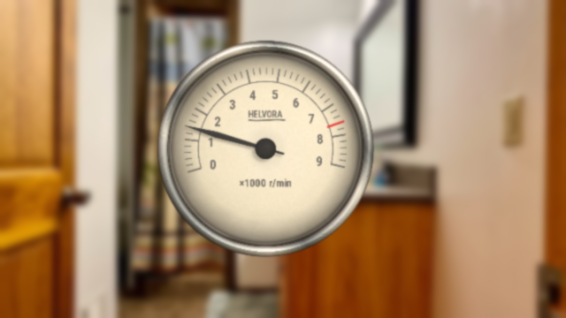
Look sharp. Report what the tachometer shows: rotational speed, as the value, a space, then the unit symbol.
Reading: 1400 rpm
